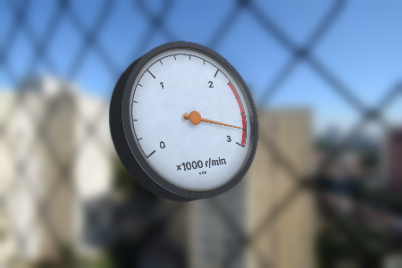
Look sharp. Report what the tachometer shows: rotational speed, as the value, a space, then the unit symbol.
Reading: 2800 rpm
